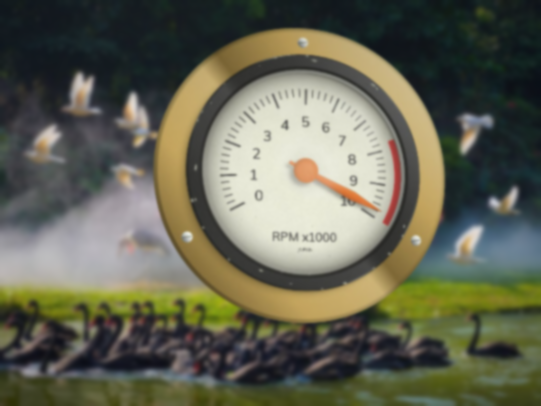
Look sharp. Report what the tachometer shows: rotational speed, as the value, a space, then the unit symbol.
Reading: 9800 rpm
